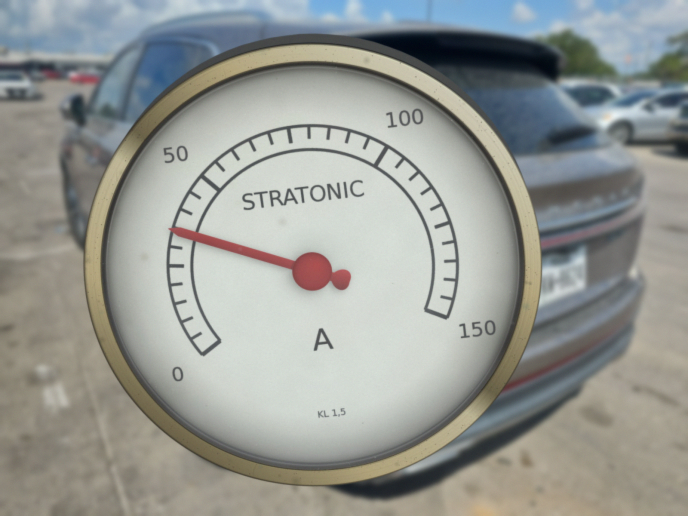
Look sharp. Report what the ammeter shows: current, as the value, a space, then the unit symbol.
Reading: 35 A
